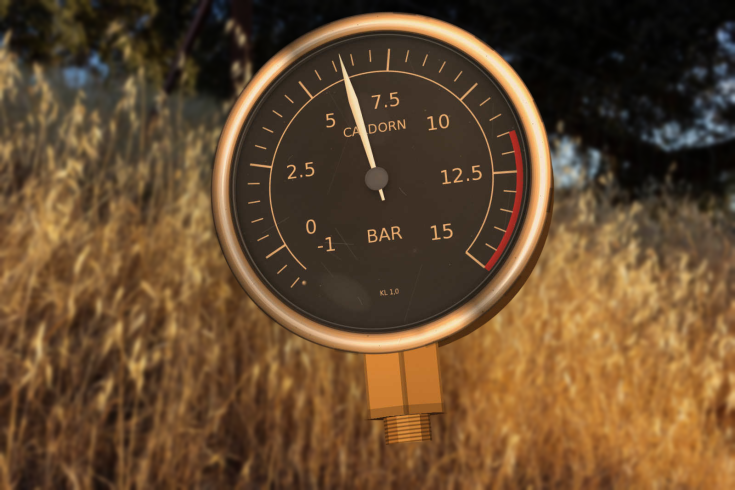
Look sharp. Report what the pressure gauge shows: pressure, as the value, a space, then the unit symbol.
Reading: 6.25 bar
